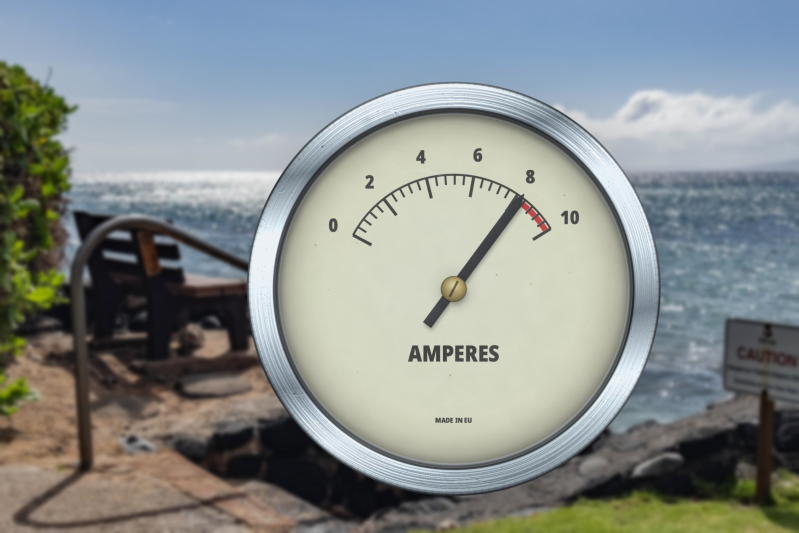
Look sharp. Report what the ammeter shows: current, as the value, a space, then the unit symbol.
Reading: 8.2 A
